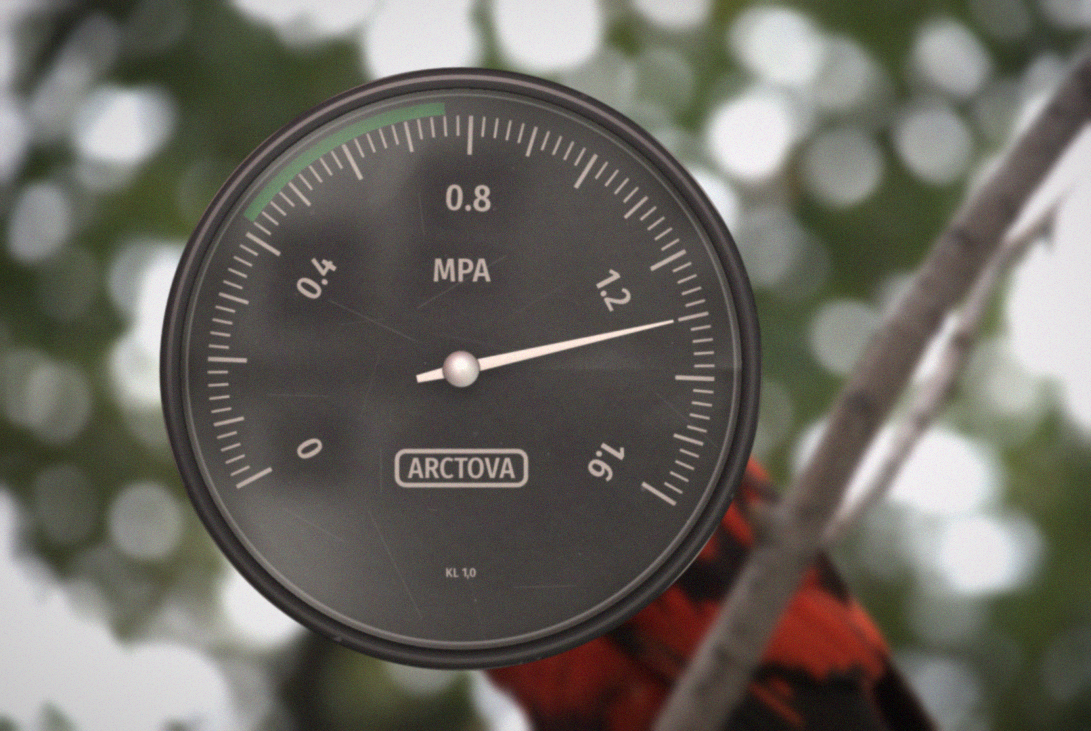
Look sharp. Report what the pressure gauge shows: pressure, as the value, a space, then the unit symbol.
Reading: 1.3 MPa
